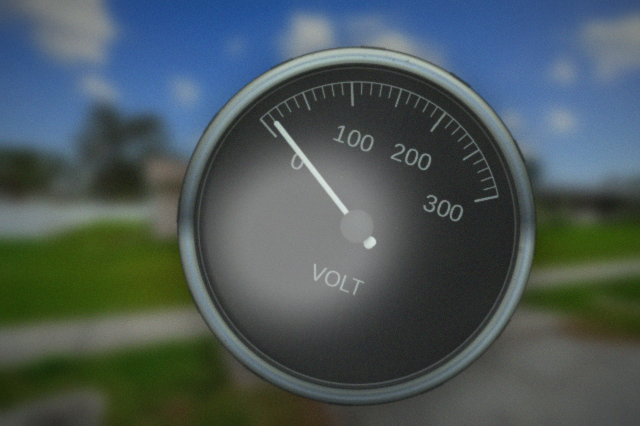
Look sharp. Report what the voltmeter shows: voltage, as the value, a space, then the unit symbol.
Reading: 10 V
